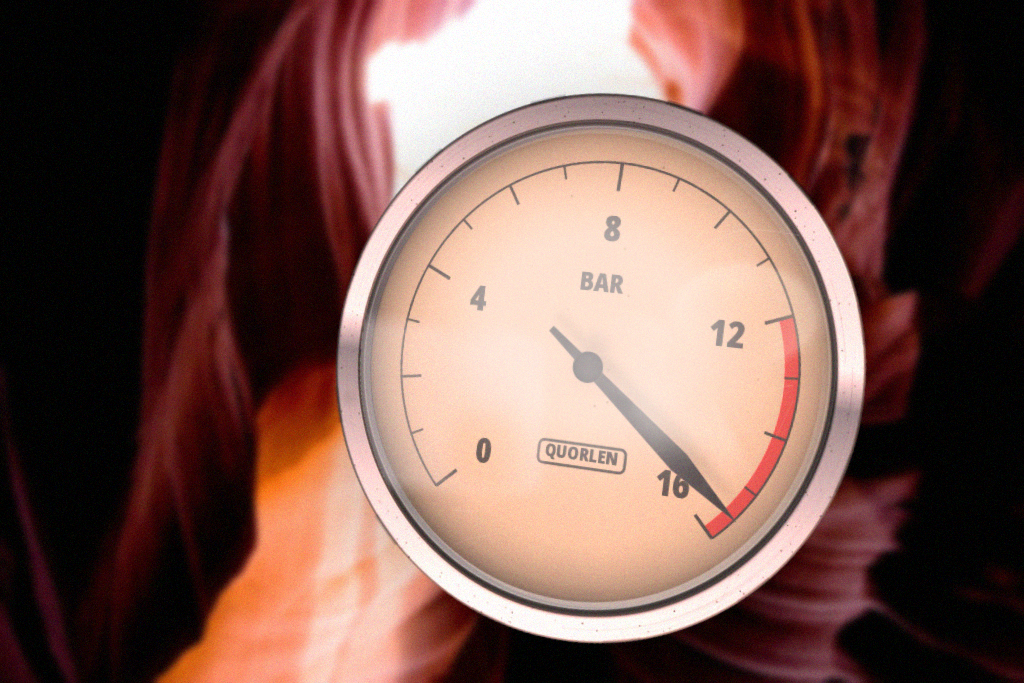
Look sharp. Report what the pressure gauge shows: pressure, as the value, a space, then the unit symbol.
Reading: 15.5 bar
